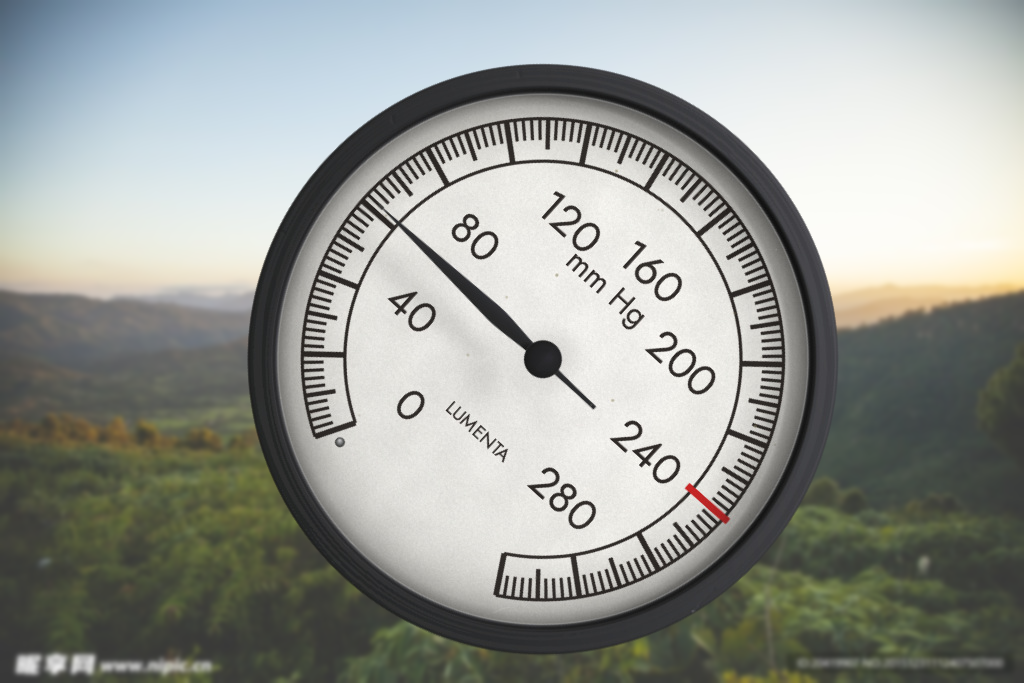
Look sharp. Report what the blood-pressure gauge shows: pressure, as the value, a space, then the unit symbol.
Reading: 62 mmHg
